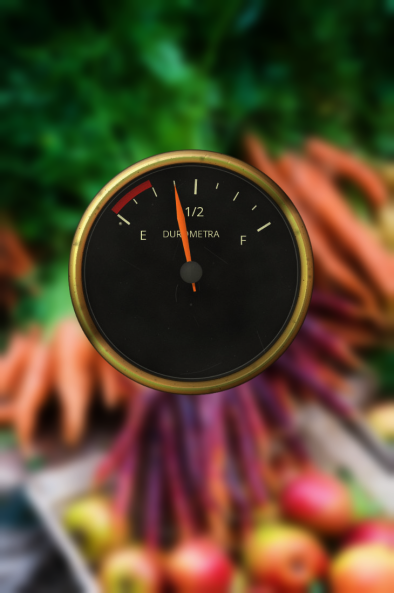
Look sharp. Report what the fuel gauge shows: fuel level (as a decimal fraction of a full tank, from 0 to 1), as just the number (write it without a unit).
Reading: 0.375
